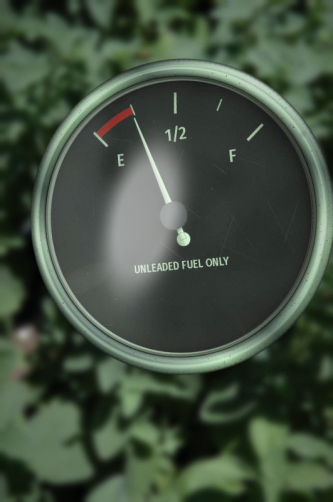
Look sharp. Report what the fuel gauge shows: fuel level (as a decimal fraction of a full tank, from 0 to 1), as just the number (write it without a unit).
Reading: 0.25
